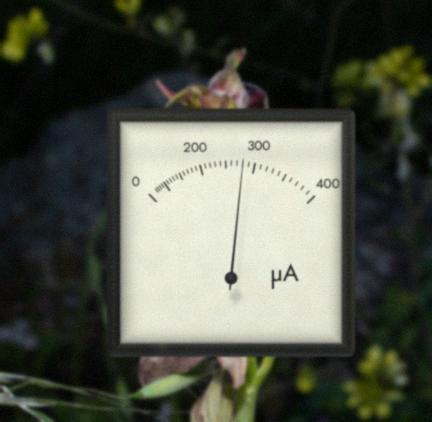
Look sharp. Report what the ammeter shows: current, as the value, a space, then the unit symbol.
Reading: 280 µA
